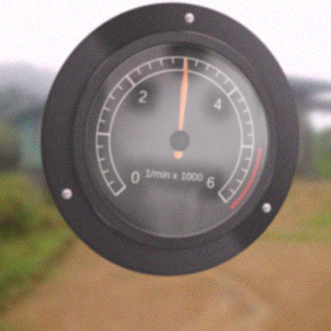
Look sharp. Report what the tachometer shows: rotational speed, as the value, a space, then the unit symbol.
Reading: 3000 rpm
